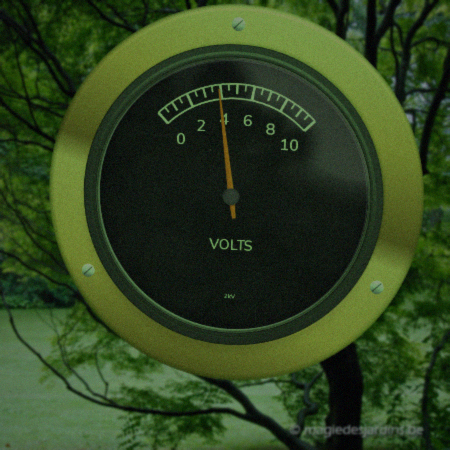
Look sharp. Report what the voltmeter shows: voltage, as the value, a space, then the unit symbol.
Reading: 4 V
